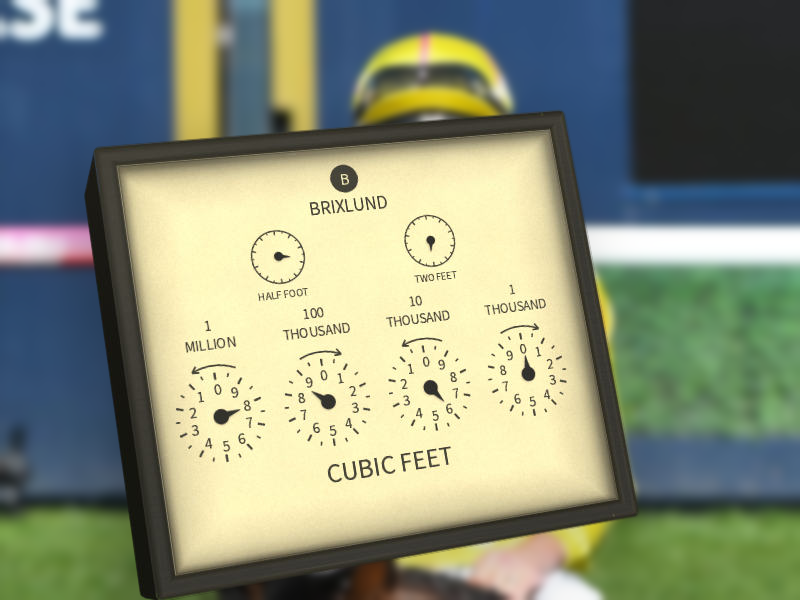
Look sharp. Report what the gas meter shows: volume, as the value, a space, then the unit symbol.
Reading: 786000 ft³
